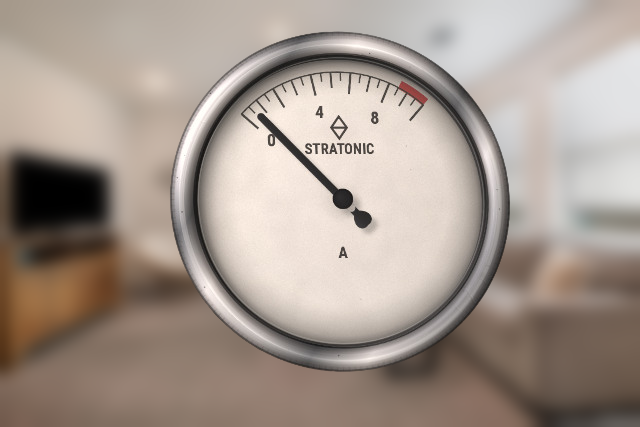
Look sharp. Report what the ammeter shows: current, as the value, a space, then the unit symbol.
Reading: 0.5 A
